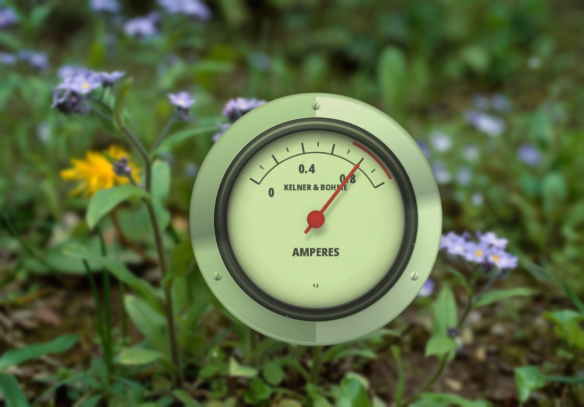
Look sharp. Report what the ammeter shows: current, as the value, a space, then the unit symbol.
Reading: 0.8 A
